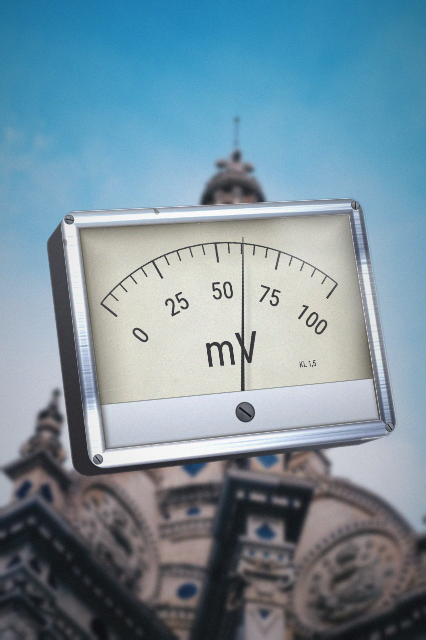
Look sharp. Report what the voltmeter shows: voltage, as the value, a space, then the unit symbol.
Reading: 60 mV
